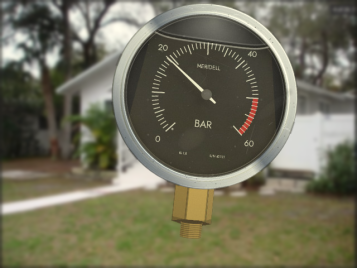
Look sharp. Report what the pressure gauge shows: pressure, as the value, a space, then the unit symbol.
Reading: 19 bar
